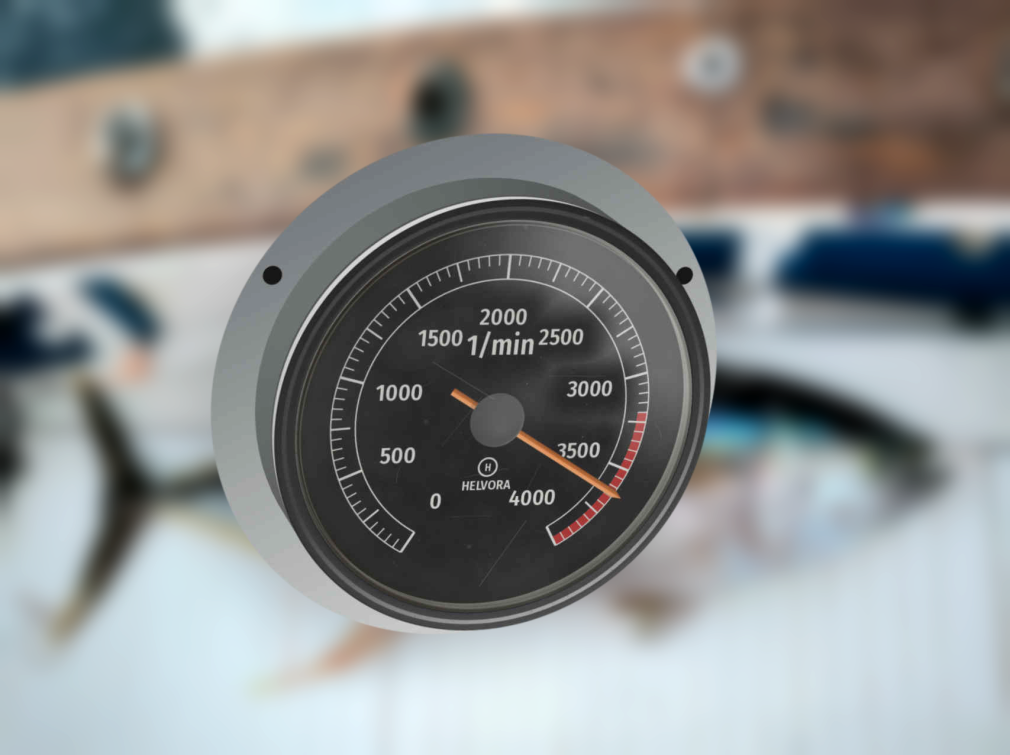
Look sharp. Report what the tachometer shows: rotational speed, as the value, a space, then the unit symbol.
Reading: 3625 rpm
